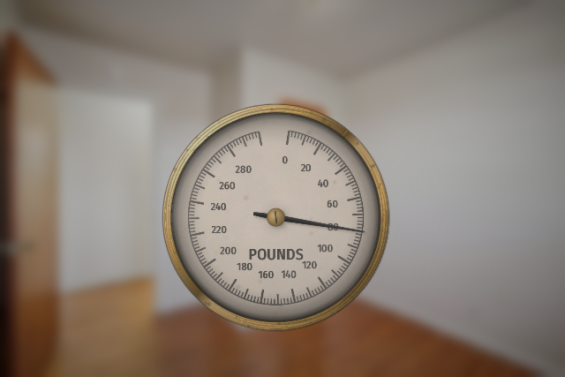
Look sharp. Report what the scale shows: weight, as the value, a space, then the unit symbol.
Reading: 80 lb
